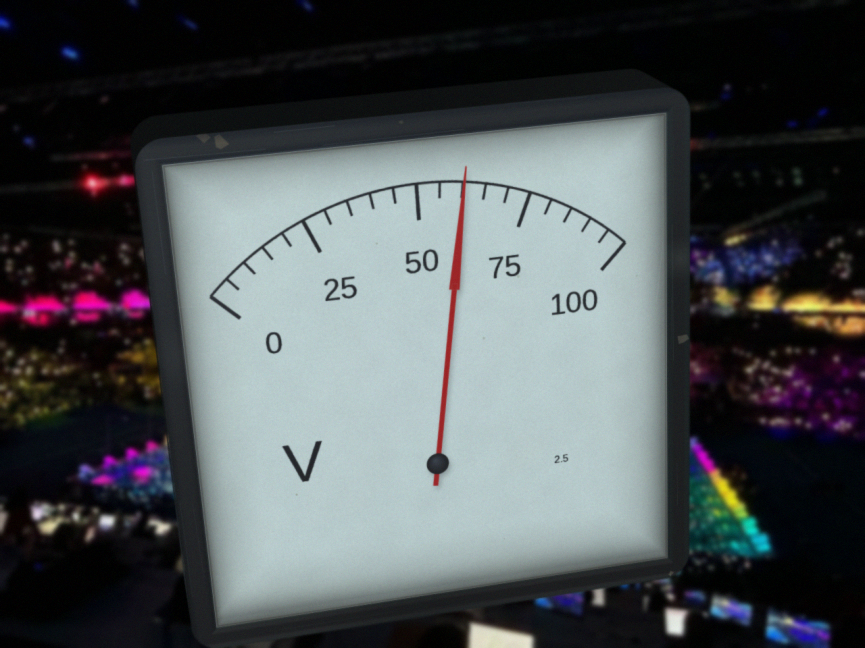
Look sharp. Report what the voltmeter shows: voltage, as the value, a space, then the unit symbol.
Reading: 60 V
